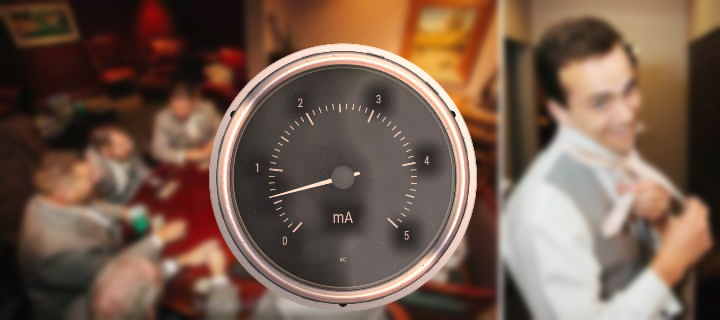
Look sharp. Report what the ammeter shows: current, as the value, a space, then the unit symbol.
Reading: 0.6 mA
